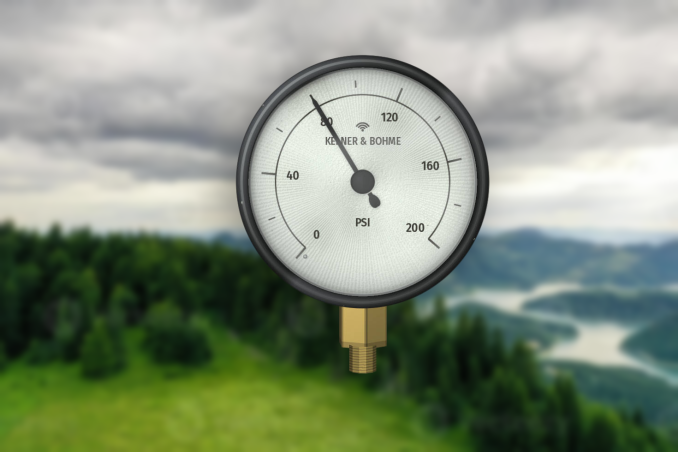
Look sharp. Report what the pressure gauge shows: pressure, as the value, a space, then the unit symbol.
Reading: 80 psi
